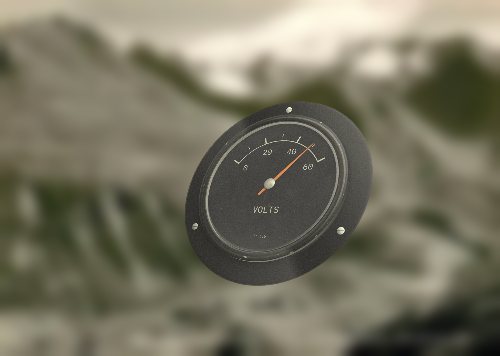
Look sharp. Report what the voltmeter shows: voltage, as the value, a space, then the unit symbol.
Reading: 50 V
